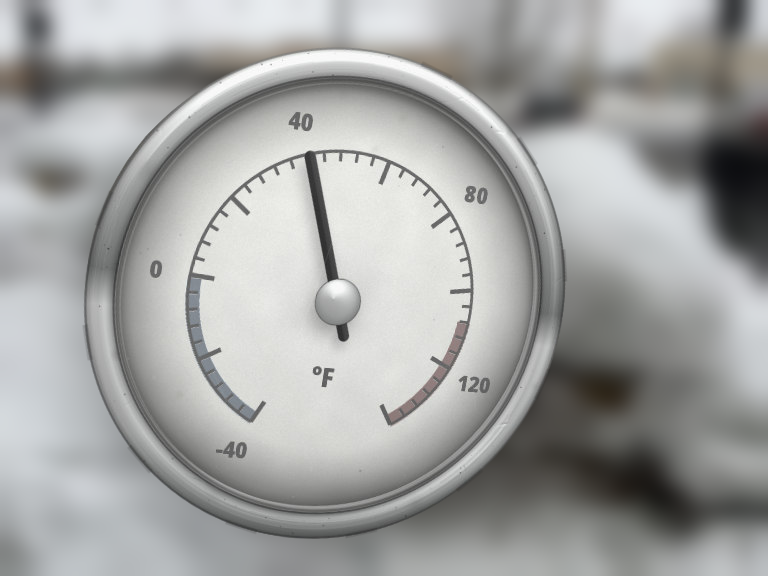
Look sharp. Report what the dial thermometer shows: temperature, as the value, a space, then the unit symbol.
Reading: 40 °F
